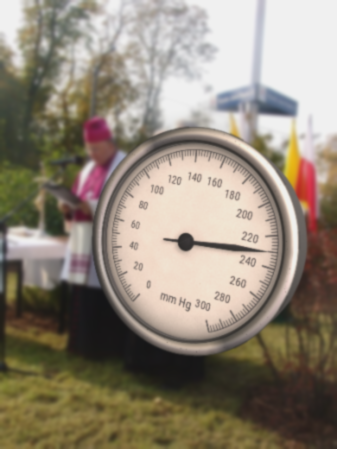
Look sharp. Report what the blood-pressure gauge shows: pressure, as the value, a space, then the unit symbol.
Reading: 230 mmHg
